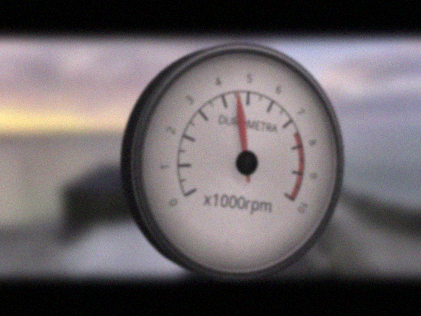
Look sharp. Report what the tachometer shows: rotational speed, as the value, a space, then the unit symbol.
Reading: 4500 rpm
